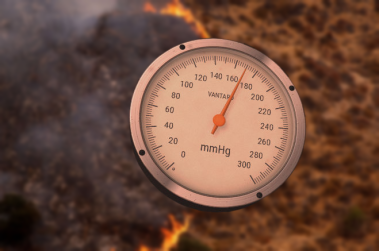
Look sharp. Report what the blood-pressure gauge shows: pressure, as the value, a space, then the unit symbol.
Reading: 170 mmHg
